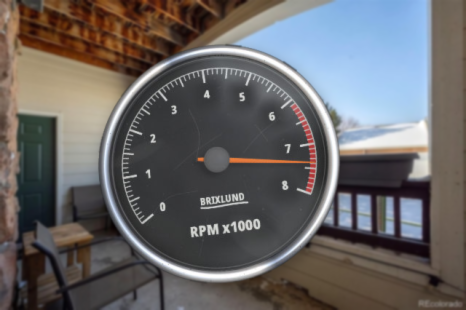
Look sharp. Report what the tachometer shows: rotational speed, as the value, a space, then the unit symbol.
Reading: 7400 rpm
